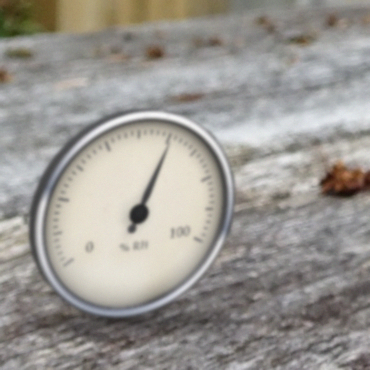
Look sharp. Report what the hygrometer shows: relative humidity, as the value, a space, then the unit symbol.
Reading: 60 %
